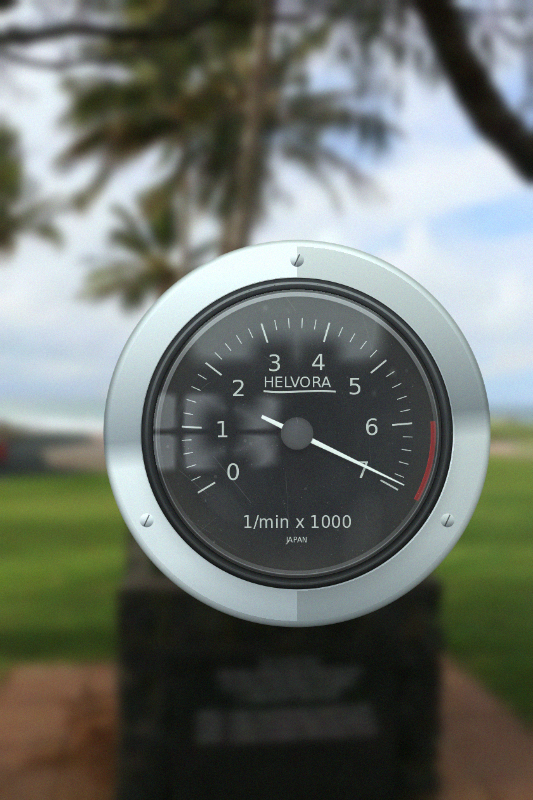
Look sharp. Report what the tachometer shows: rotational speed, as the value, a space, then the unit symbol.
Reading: 6900 rpm
